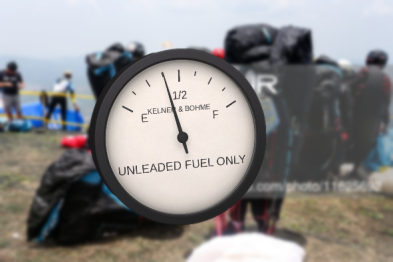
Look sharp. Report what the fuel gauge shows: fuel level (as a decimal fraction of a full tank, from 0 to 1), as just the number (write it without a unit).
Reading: 0.375
